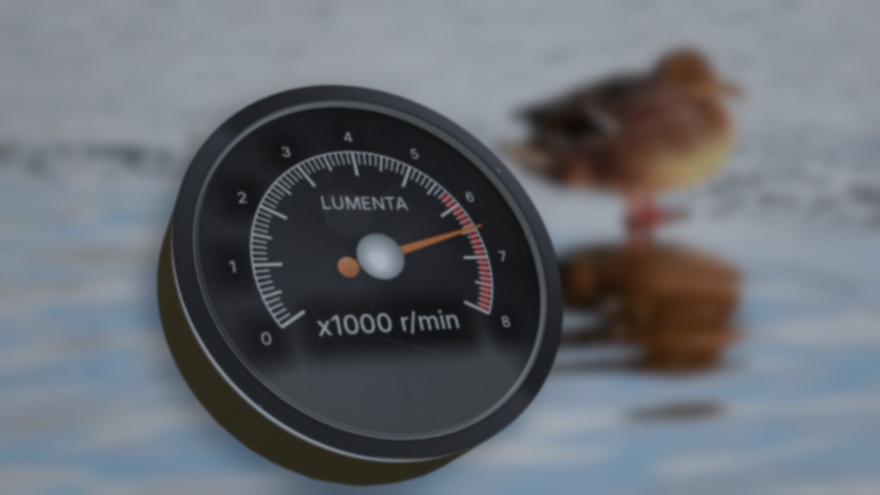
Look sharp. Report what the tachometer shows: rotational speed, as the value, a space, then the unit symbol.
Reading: 6500 rpm
